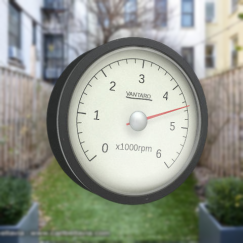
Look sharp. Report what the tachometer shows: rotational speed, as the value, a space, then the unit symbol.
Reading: 4500 rpm
